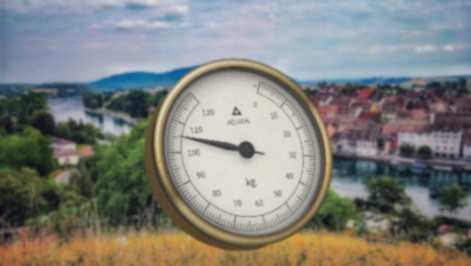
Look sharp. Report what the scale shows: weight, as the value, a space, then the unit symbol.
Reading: 105 kg
